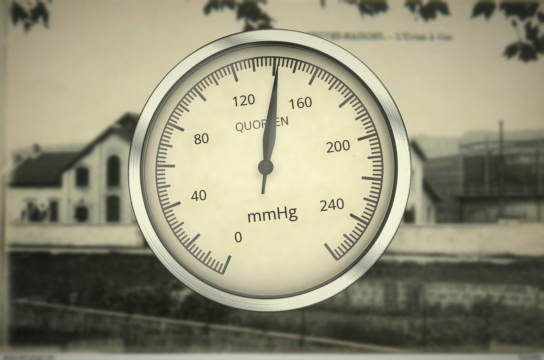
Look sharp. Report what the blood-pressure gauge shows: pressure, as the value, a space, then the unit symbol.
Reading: 142 mmHg
